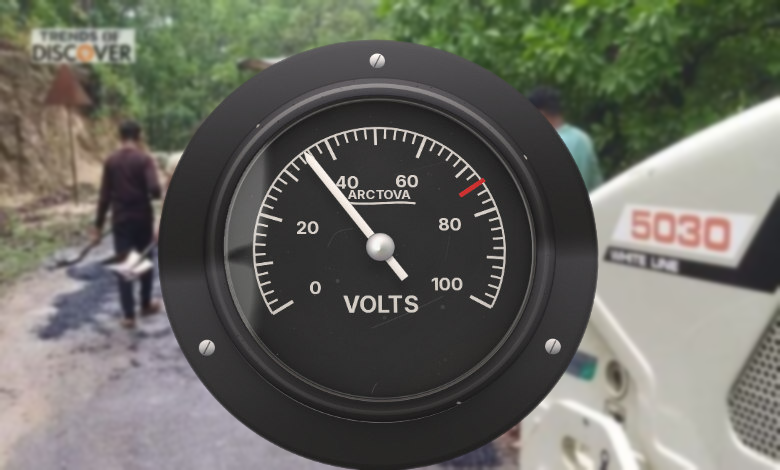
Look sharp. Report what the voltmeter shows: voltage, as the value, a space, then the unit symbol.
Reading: 35 V
